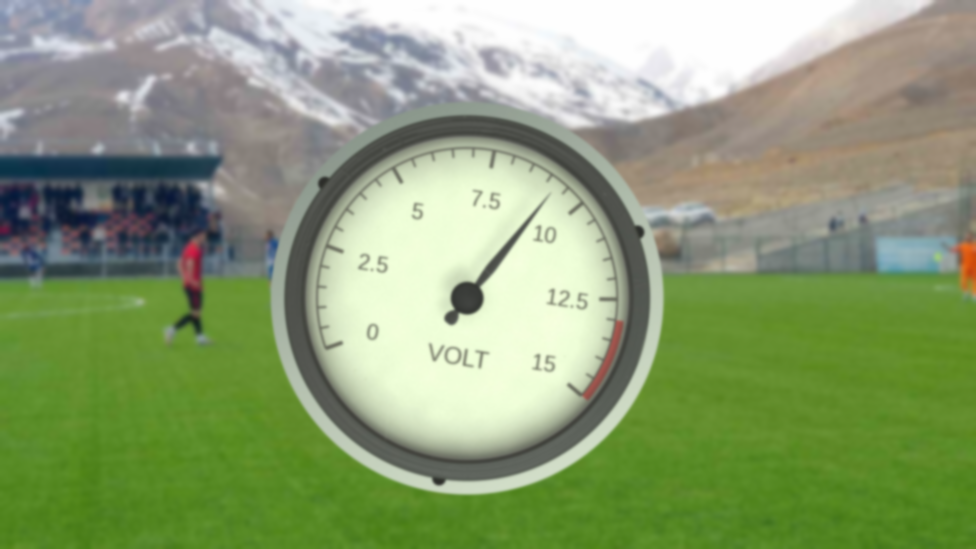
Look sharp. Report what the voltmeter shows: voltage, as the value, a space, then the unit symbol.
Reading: 9.25 V
